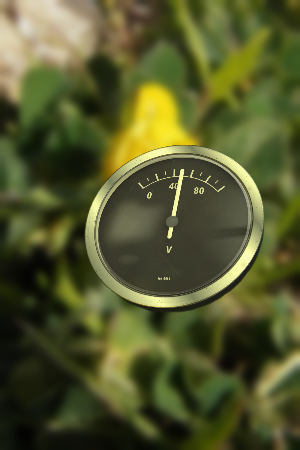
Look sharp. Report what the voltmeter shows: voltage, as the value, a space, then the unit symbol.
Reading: 50 V
